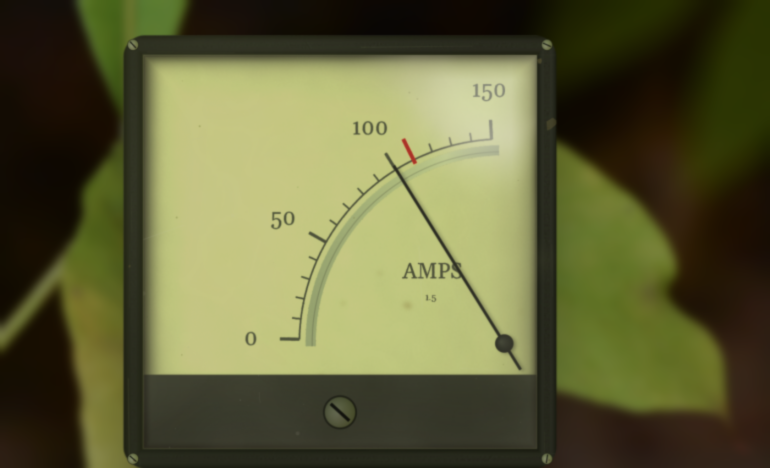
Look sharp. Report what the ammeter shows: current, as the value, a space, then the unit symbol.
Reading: 100 A
